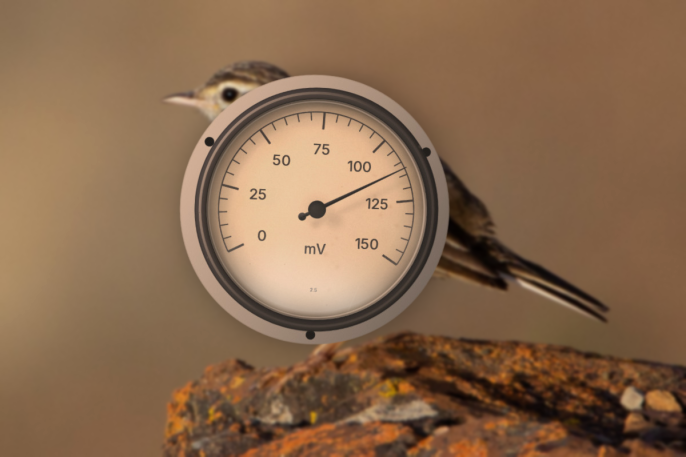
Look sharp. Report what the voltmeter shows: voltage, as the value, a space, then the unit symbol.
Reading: 112.5 mV
